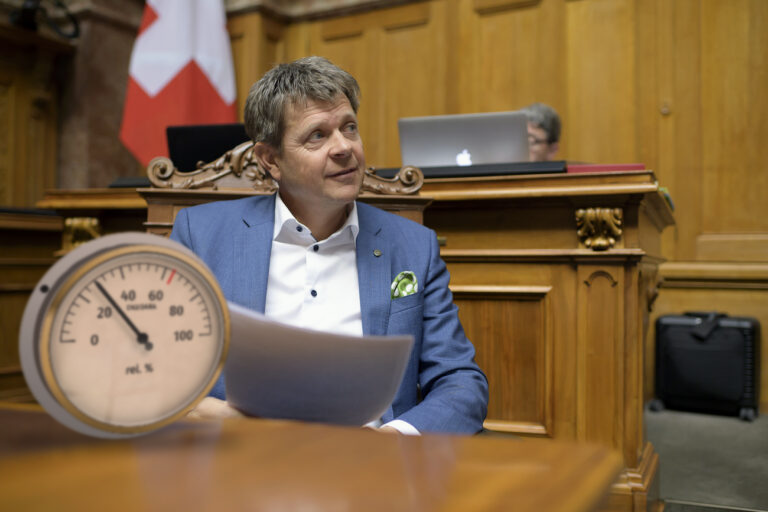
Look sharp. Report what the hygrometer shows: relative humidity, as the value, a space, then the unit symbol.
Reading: 28 %
